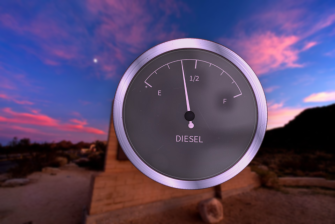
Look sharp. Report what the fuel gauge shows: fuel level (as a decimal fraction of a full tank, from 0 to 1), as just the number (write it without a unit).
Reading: 0.375
